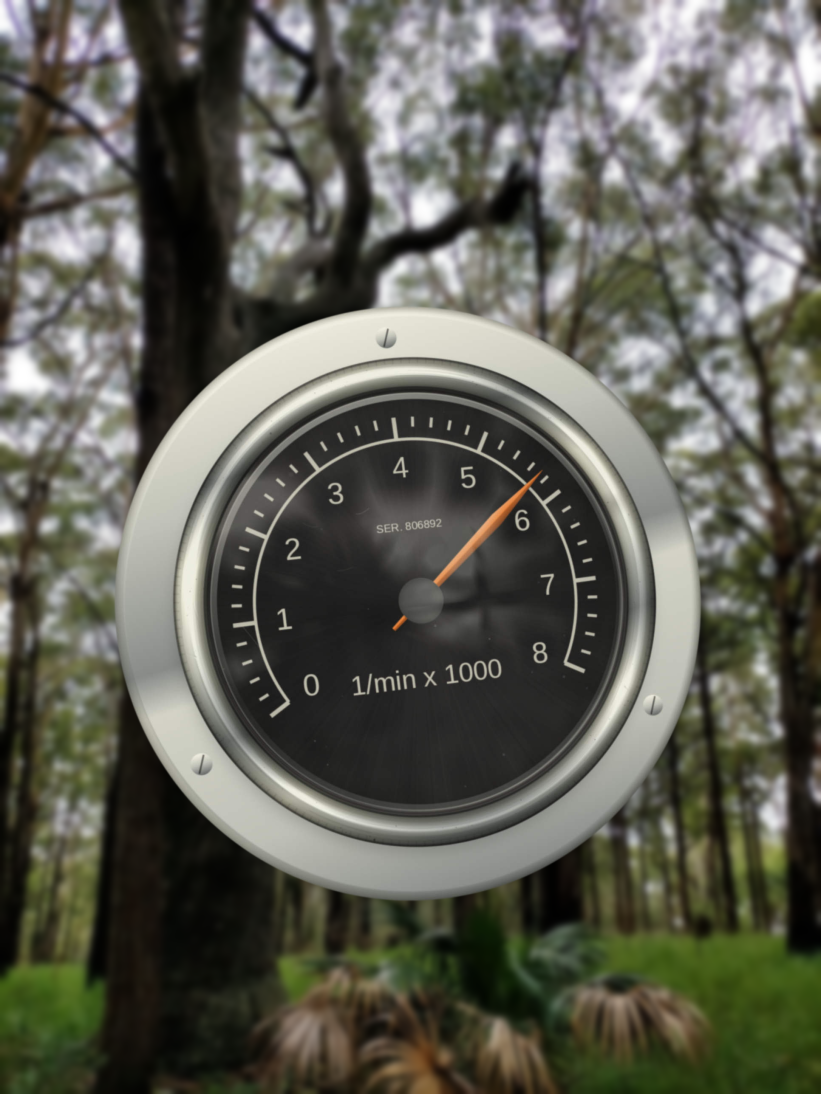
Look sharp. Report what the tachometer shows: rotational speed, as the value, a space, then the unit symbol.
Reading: 5700 rpm
